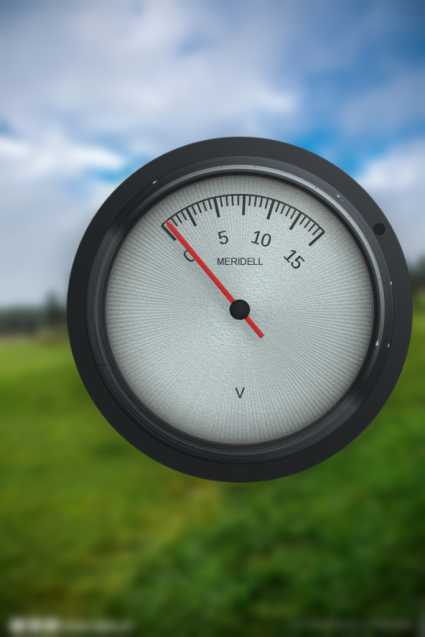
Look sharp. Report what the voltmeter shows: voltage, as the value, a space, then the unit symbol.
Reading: 0.5 V
